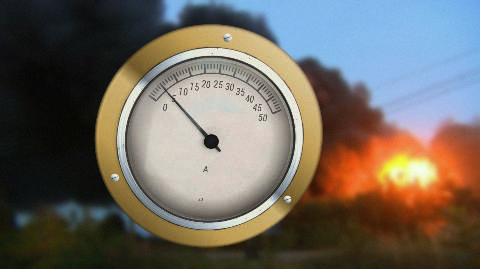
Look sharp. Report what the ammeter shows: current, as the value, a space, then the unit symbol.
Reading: 5 A
